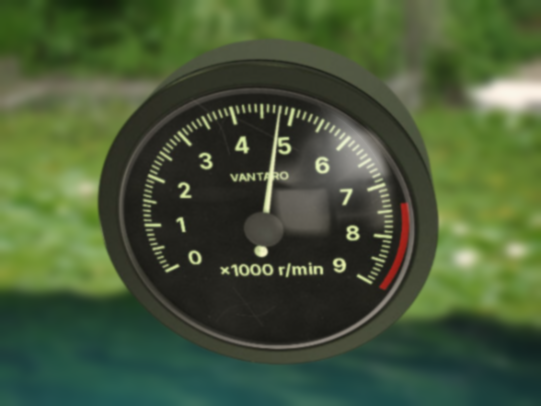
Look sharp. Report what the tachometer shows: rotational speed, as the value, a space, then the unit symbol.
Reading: 4800 rpm
